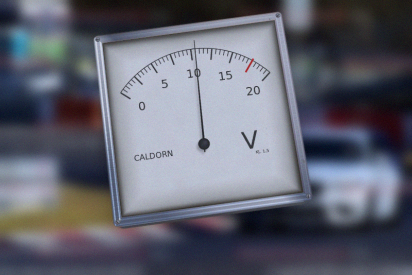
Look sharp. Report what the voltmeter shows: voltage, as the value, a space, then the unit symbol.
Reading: 10.5 V
